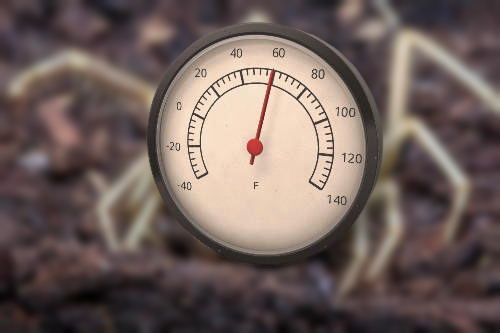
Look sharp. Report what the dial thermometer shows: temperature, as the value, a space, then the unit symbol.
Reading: 60 °F
